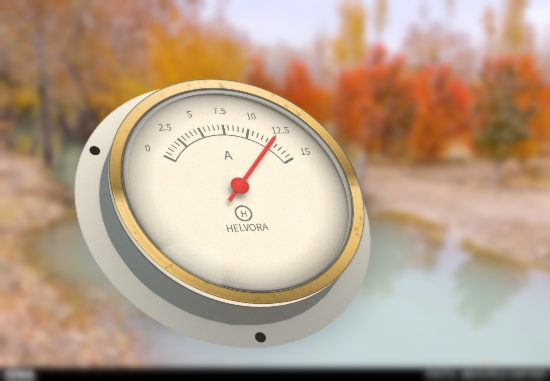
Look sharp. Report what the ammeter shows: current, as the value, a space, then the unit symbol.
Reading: 12.5 A
